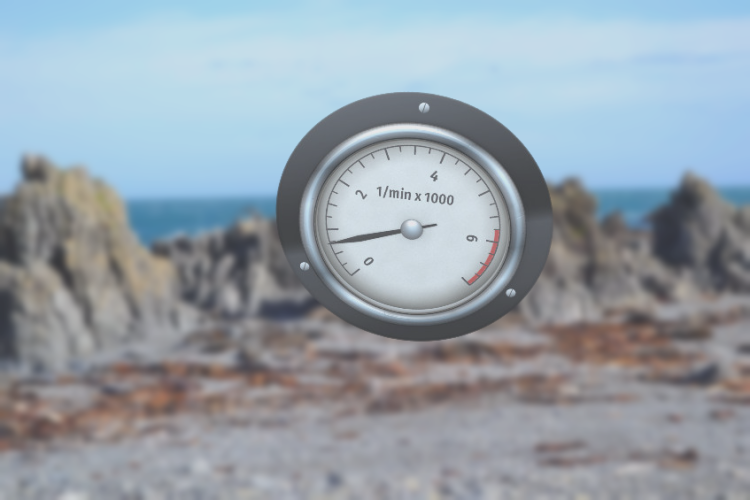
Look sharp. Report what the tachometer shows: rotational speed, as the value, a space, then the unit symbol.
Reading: 750 rpm
